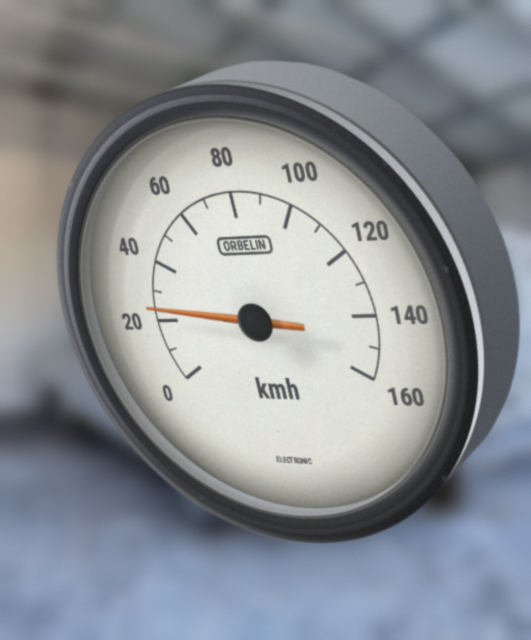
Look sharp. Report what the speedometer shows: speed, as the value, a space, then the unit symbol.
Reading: 25 km/h
